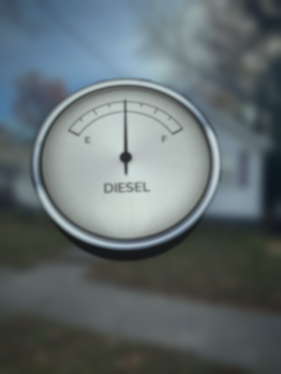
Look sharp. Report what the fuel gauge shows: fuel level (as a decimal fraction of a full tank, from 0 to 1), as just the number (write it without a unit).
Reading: 0.5
